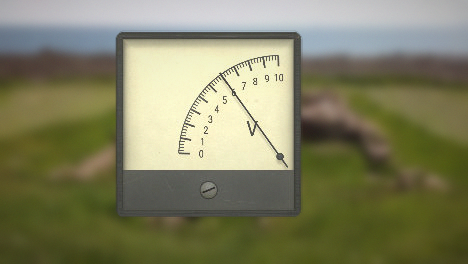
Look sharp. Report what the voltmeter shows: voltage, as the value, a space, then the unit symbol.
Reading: 6 V
